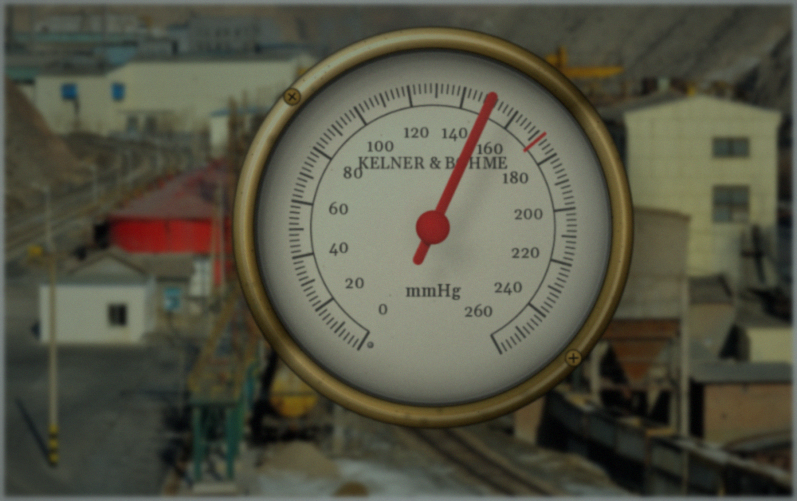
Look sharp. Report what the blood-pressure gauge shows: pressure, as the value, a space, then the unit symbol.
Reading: 150 mmHg
